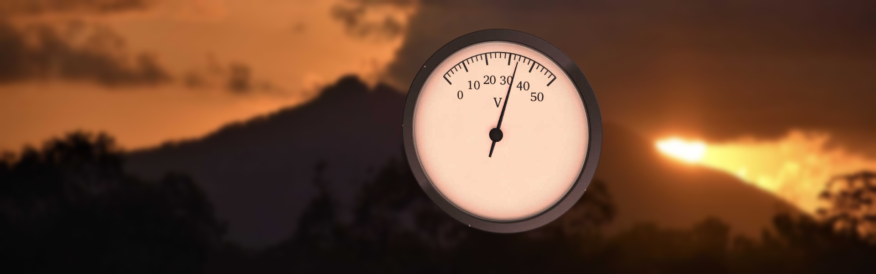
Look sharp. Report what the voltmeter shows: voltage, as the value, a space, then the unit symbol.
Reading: 34 V
